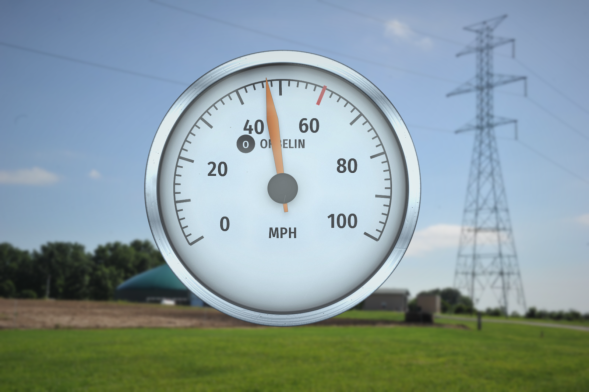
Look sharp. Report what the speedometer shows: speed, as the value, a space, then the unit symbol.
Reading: 47 mph
